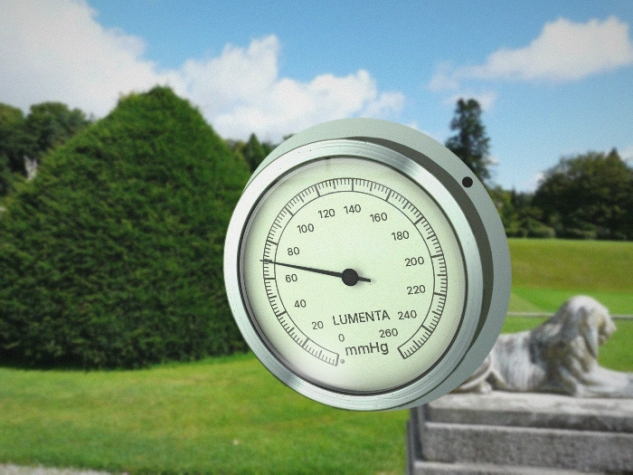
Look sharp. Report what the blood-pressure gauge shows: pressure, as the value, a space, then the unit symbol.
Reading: 70 mmHg
